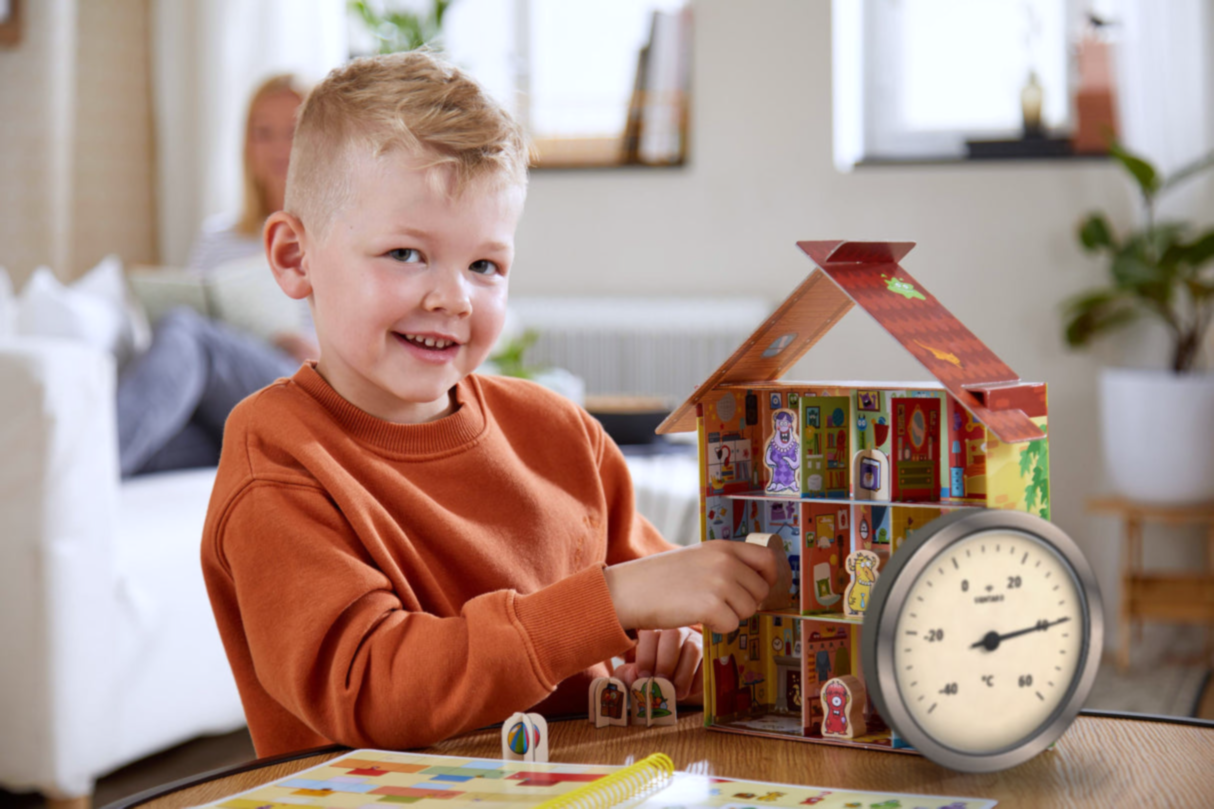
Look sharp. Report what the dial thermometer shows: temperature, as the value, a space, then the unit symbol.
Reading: 40 °C
